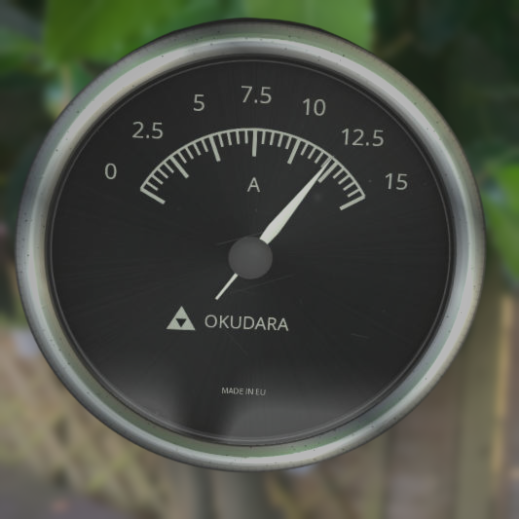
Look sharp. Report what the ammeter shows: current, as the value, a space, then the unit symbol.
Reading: 12 A
